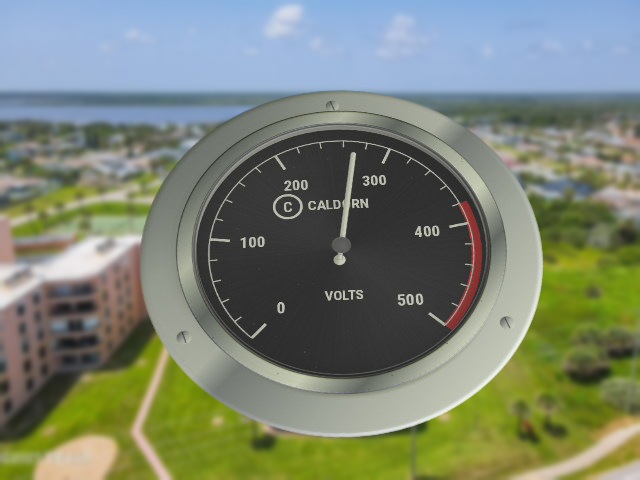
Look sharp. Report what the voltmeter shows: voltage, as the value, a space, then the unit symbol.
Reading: 270 V
